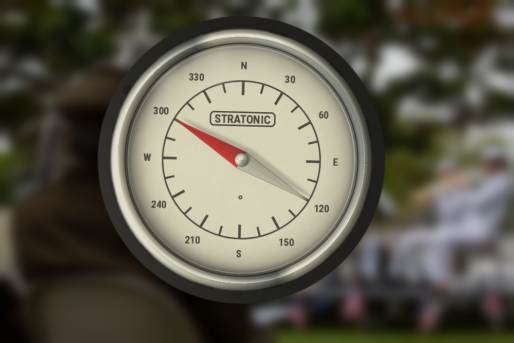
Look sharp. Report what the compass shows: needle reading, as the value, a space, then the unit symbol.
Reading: 300 °
